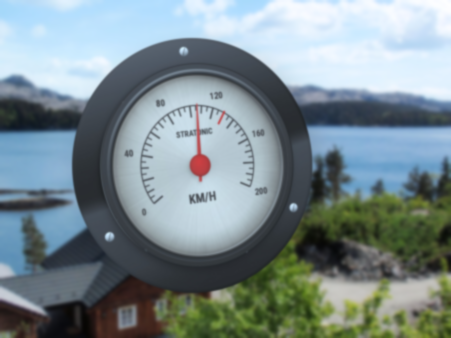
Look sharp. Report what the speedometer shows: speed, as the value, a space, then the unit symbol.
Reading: 105 km/h
